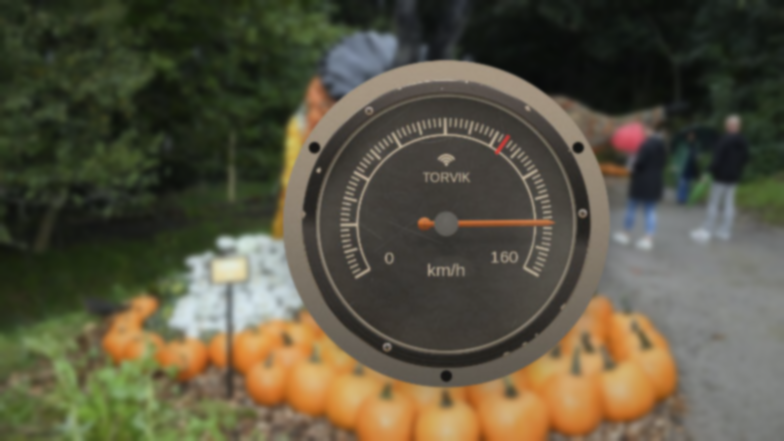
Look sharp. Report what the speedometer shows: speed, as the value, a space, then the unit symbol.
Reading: 140 km/h
